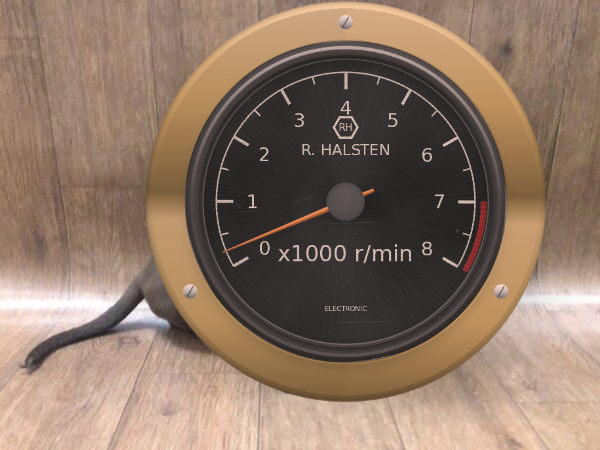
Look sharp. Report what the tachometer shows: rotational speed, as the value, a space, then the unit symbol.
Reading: 250 rpm
